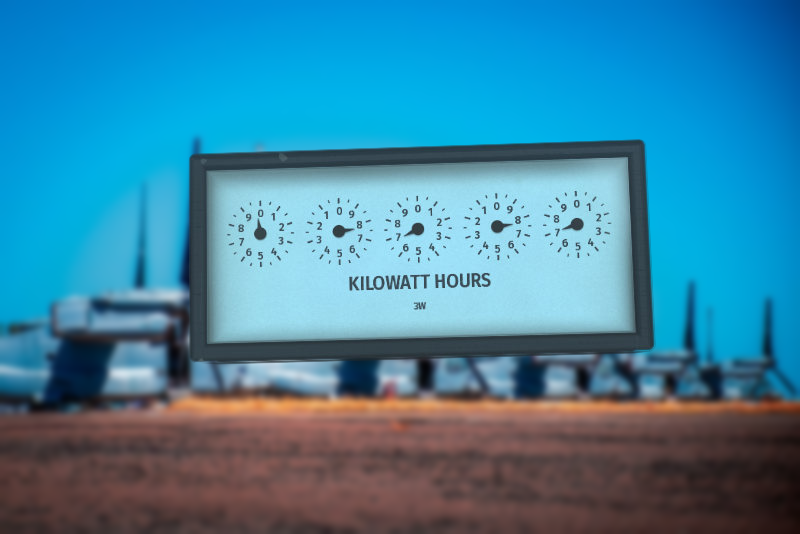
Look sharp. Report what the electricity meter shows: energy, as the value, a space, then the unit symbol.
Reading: 97677 kWh
